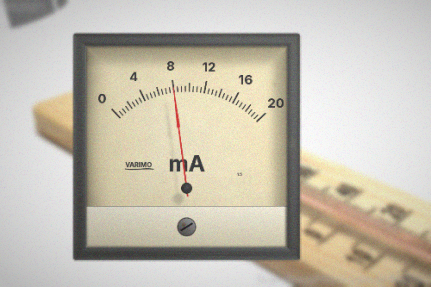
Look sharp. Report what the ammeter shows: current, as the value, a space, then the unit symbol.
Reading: 8 mA
